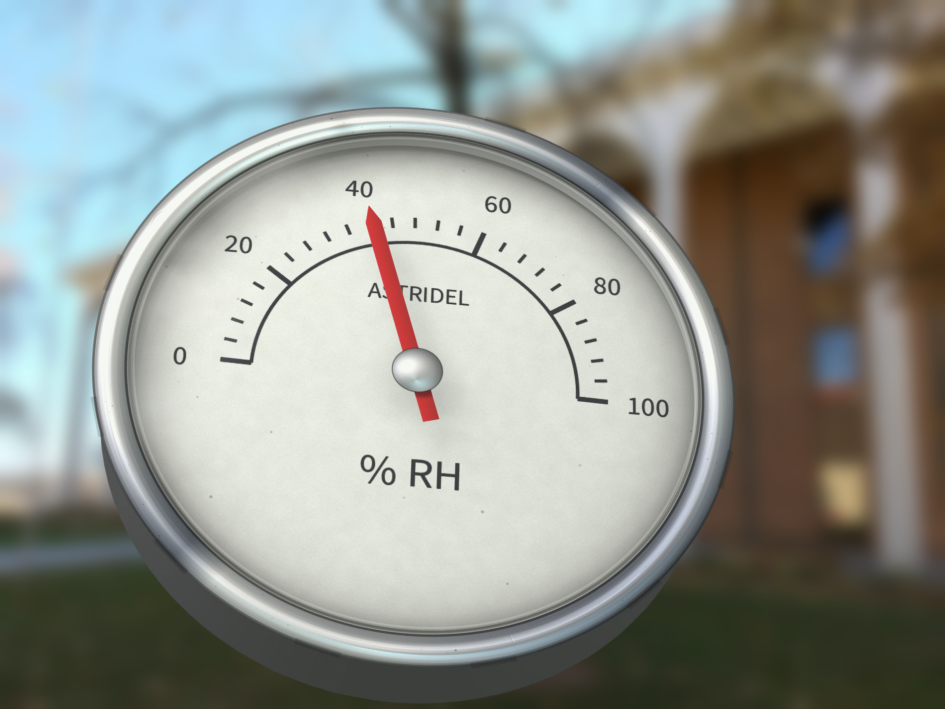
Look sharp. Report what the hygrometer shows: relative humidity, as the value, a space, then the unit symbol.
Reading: 40 %
